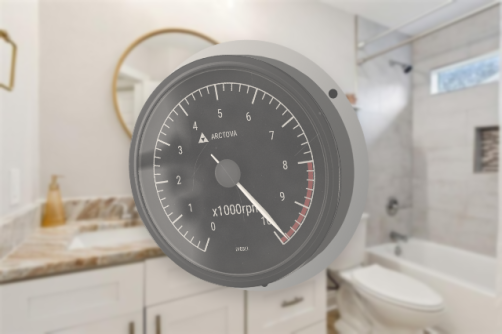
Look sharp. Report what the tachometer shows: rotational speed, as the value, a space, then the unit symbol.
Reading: 9800 rpm
